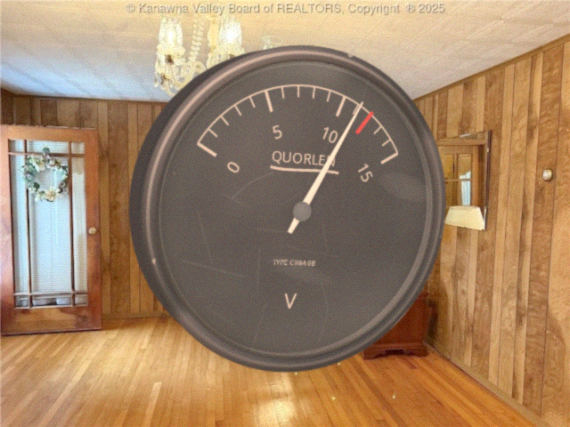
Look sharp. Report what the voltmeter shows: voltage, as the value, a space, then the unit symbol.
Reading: 11 V
